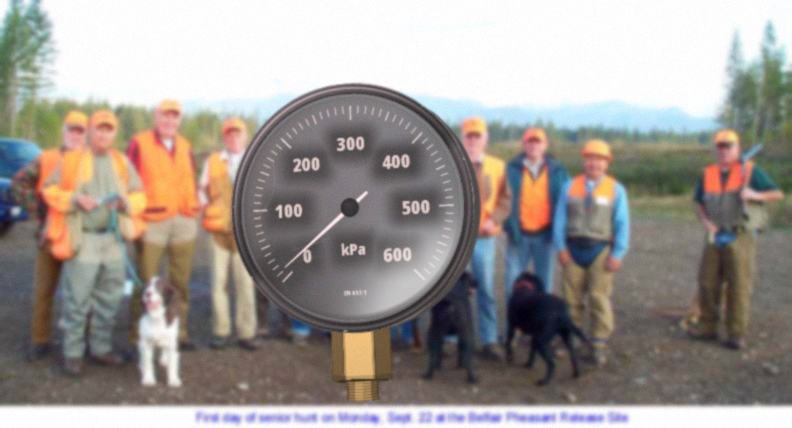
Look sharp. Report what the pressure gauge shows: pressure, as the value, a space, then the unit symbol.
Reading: 10 kPa
